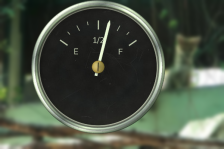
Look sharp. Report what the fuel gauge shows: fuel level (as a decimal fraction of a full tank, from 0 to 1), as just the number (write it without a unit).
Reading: 0.625
